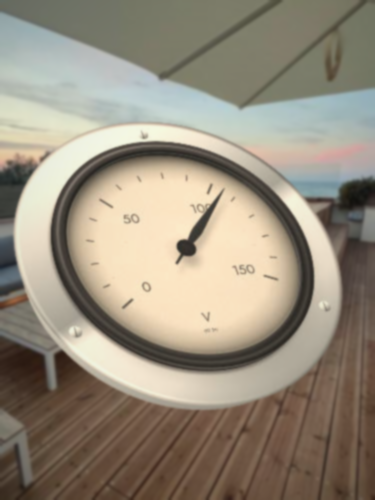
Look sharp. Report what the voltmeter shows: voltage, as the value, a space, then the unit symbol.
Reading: 105 V
